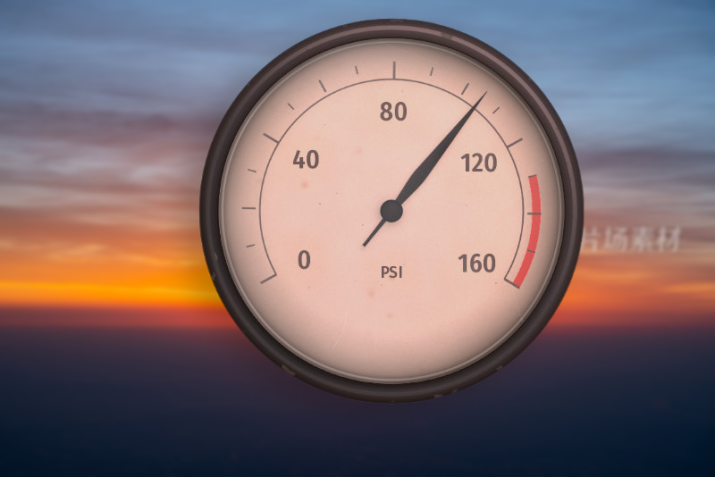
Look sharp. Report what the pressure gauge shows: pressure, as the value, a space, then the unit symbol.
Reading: 105 psi
